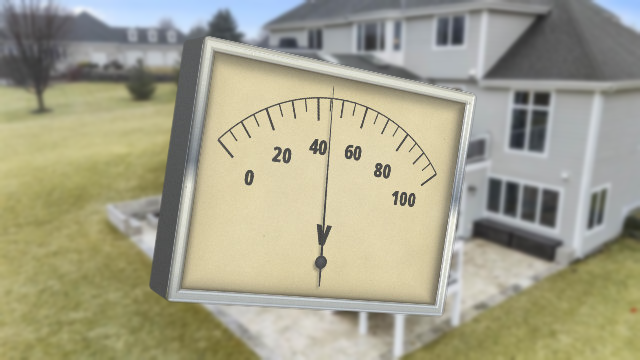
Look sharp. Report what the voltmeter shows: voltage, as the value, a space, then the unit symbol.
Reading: 45 V
